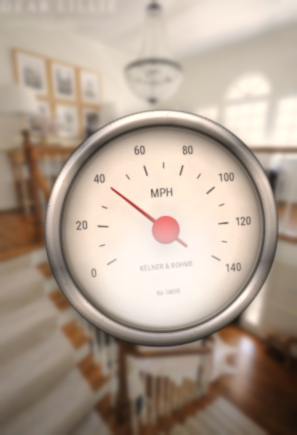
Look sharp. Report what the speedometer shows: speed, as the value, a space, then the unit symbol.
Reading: 40 mph
